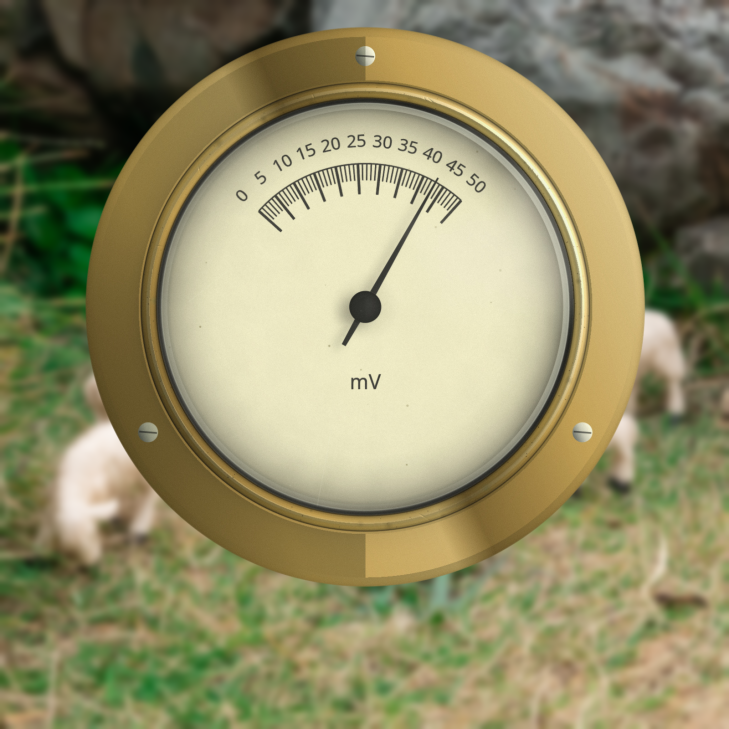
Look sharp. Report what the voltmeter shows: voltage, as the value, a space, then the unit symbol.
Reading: 43 mV
